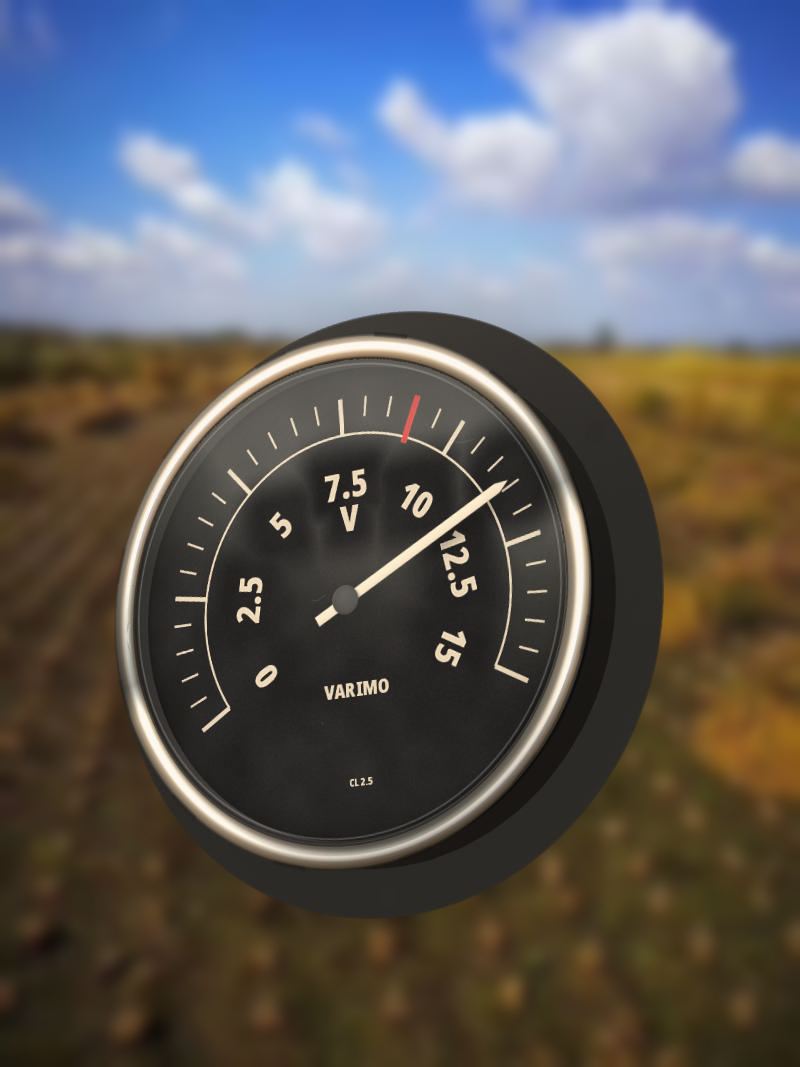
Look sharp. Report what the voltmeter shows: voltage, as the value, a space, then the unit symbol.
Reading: 11.5 V
